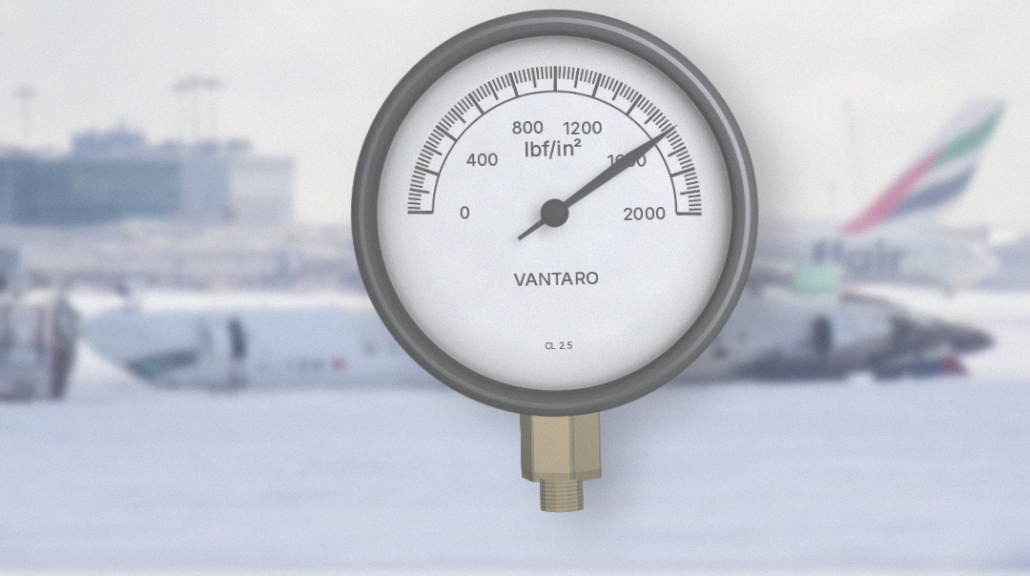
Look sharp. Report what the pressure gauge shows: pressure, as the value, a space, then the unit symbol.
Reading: 1600 psi
